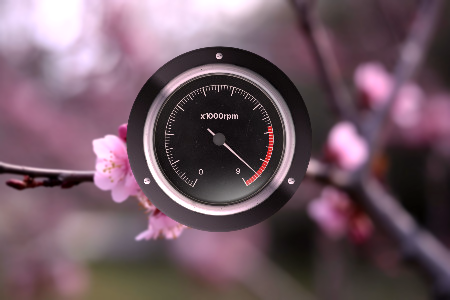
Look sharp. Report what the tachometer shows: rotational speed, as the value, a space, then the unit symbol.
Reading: 8500 rpm
